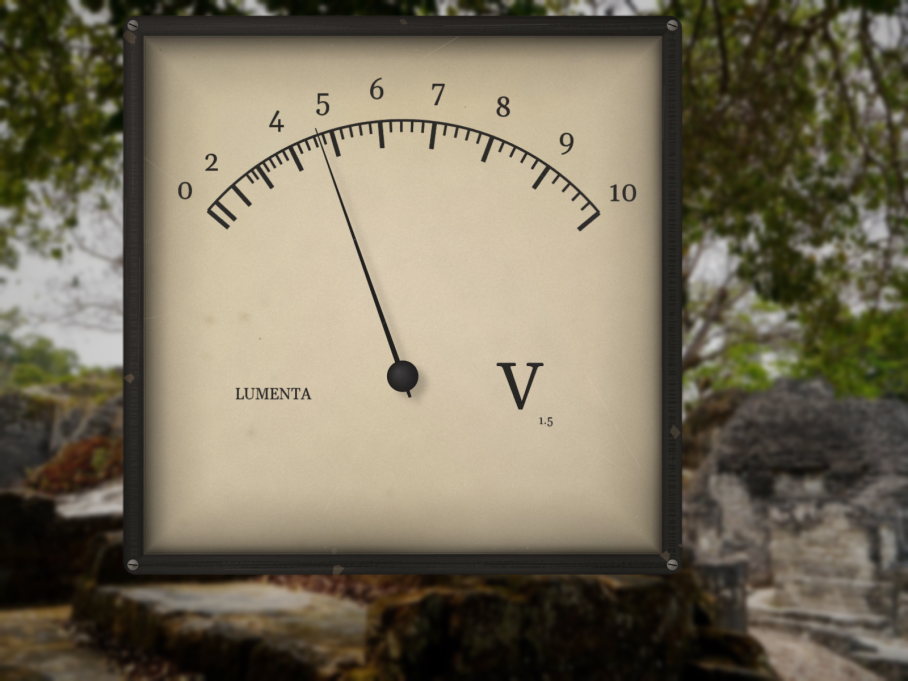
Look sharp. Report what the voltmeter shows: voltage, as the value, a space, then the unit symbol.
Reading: 4.7 V
